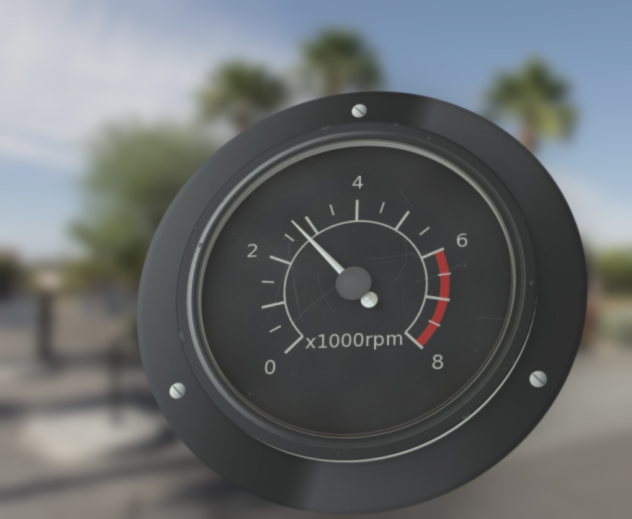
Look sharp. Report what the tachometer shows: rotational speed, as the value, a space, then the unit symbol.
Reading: 2750 rpm
